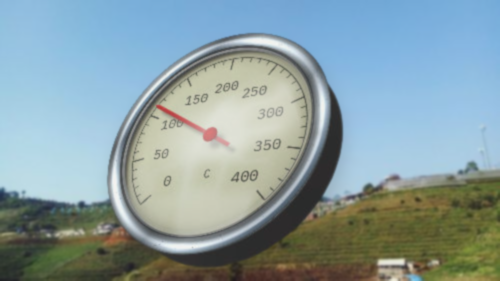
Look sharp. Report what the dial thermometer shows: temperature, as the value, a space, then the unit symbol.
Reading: 110 °C
